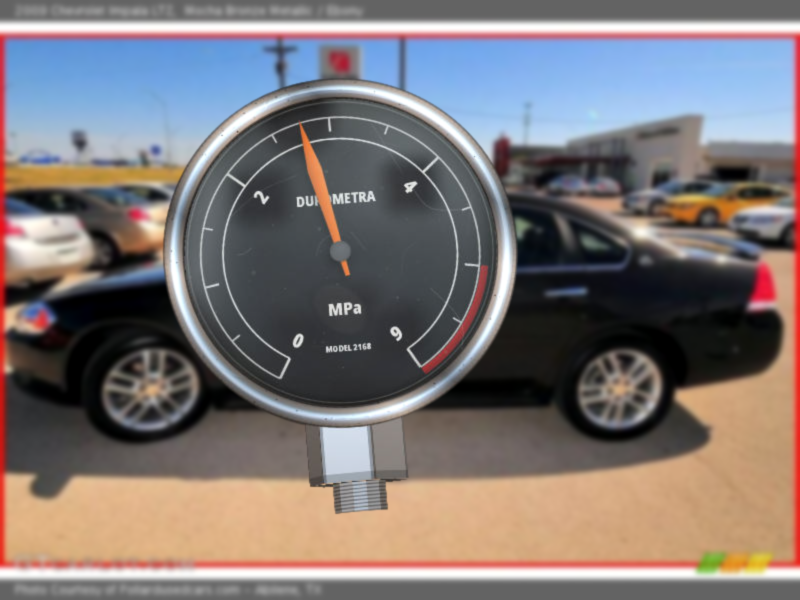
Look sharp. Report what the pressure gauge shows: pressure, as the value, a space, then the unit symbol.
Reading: 2.75 MPa
